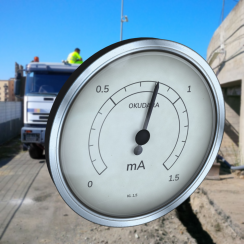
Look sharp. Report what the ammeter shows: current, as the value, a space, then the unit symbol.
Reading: 0.8 mA
